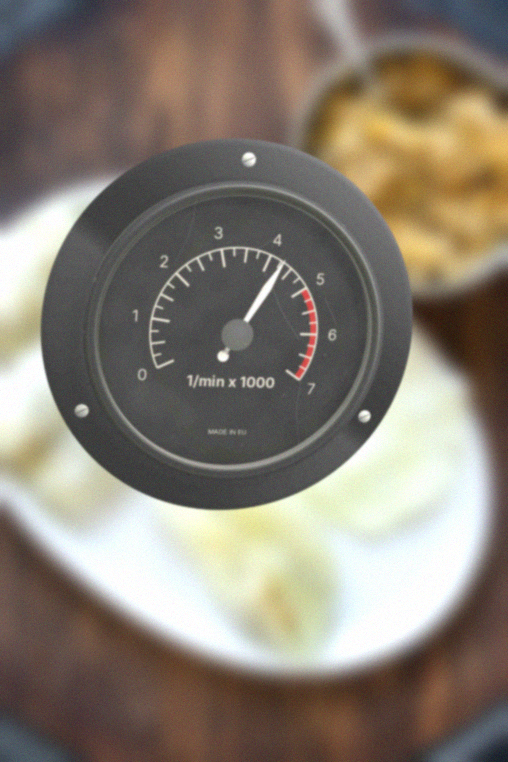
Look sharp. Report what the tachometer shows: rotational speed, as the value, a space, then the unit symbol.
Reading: 4250 rpm
